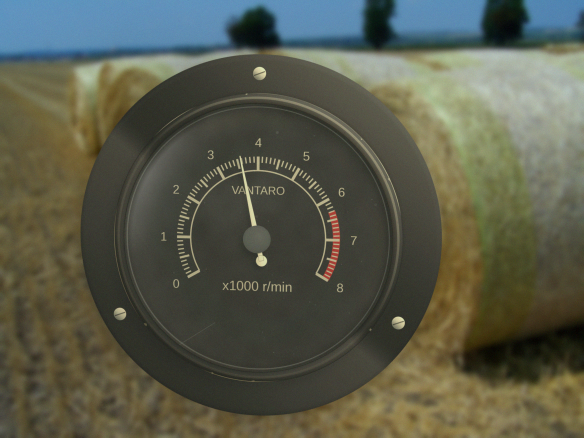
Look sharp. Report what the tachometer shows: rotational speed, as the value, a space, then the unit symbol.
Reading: 3600 rpm
